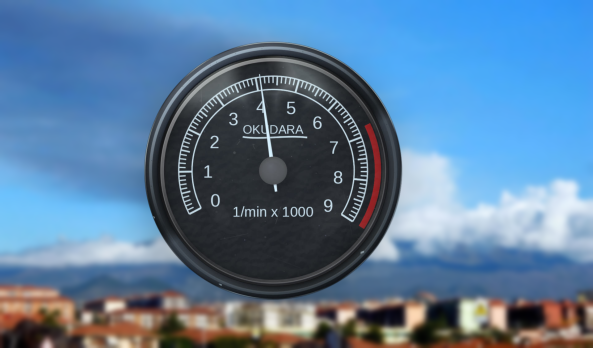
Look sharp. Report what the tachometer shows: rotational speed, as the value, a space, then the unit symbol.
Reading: 4100 rpm
